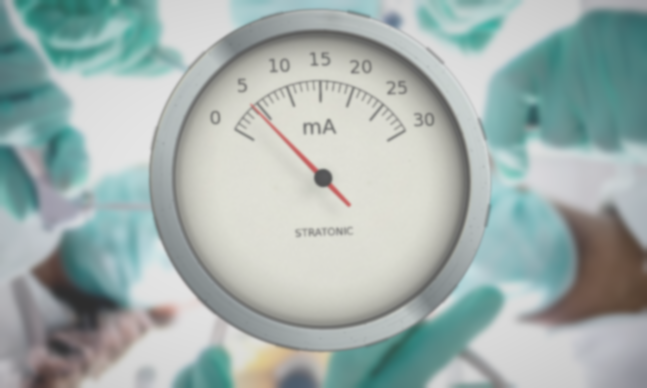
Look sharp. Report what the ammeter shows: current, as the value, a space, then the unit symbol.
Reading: 4 mA
